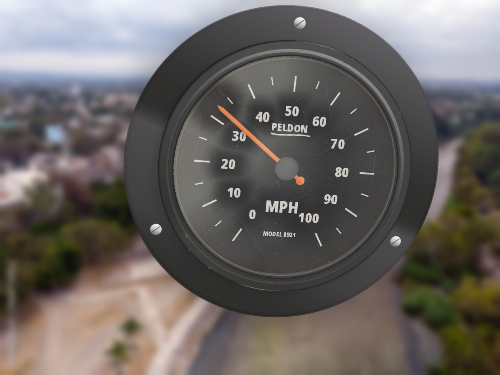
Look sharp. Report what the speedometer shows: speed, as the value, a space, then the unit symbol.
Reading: 32.5 mph
